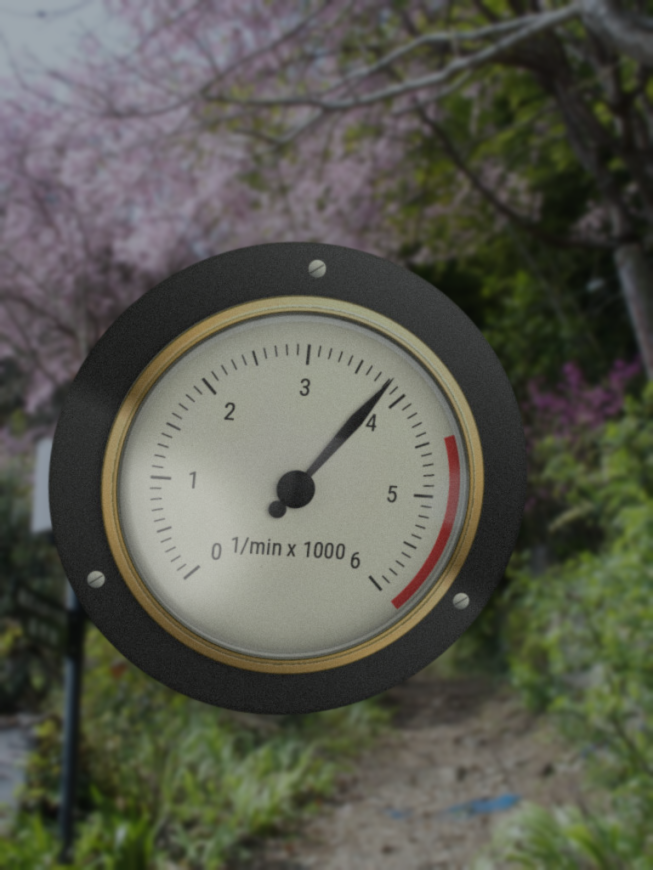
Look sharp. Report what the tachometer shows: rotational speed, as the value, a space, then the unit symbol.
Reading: 3800 rpm
